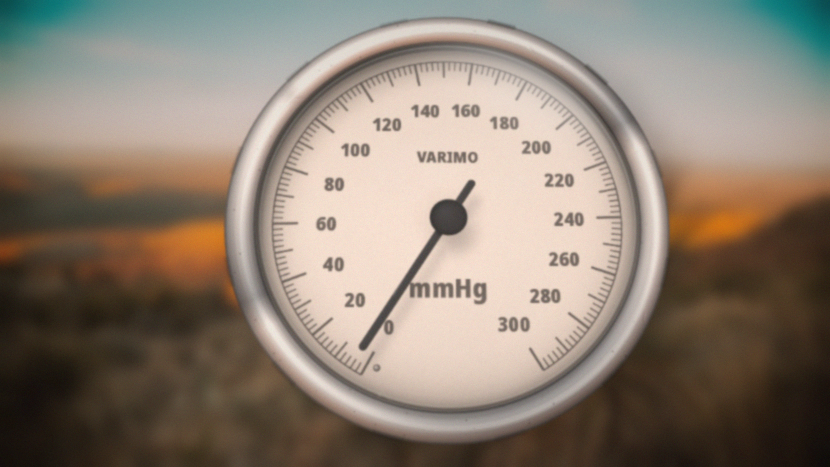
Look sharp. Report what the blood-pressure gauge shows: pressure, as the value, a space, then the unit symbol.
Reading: 4 mmHg
